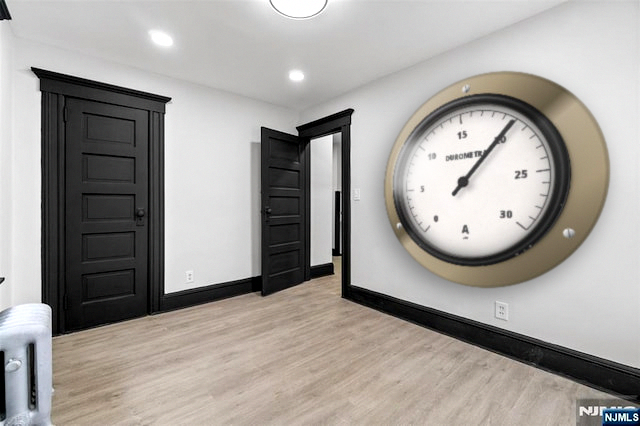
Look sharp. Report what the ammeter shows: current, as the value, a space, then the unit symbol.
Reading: 20 A
